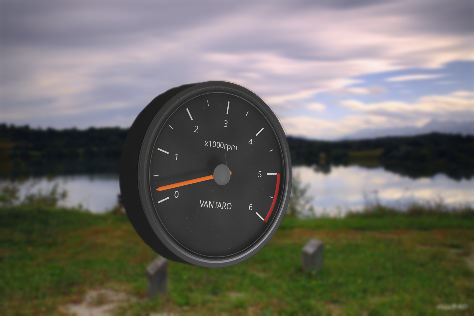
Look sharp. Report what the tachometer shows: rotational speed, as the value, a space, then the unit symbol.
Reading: 250 rpm
